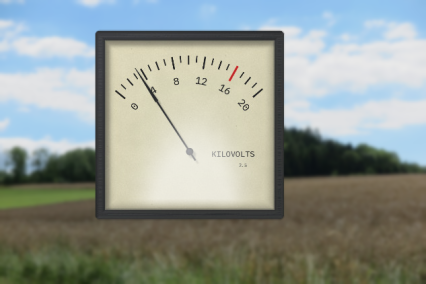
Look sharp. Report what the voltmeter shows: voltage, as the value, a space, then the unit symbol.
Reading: 3.5 kV
